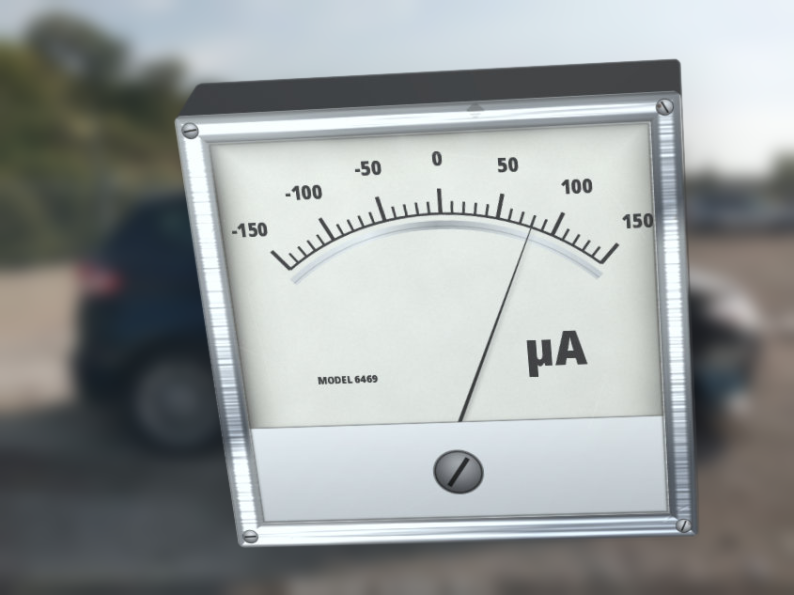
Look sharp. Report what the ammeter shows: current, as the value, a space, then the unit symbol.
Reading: 80 µA
